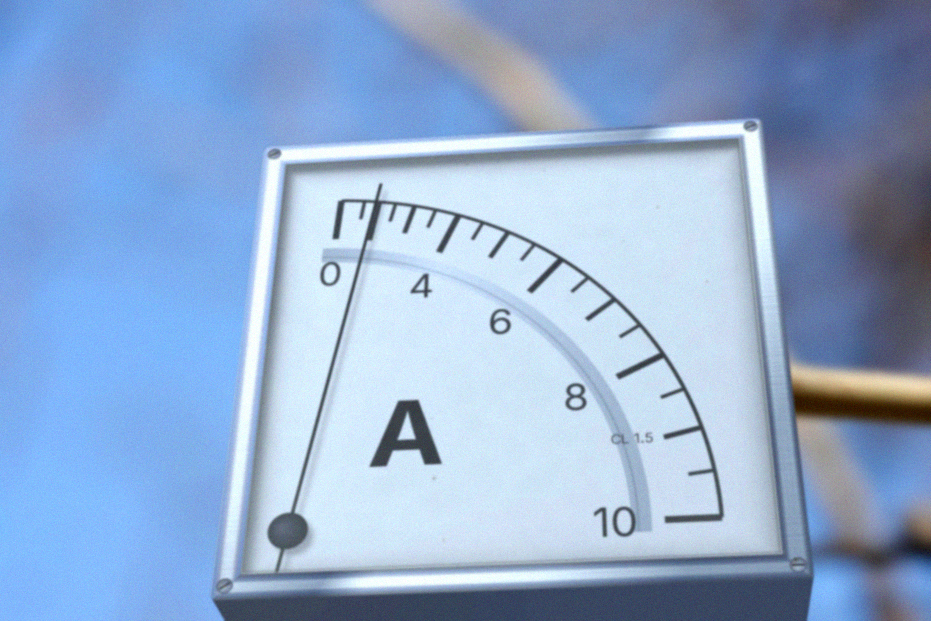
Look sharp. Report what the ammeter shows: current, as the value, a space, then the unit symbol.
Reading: 2 A
